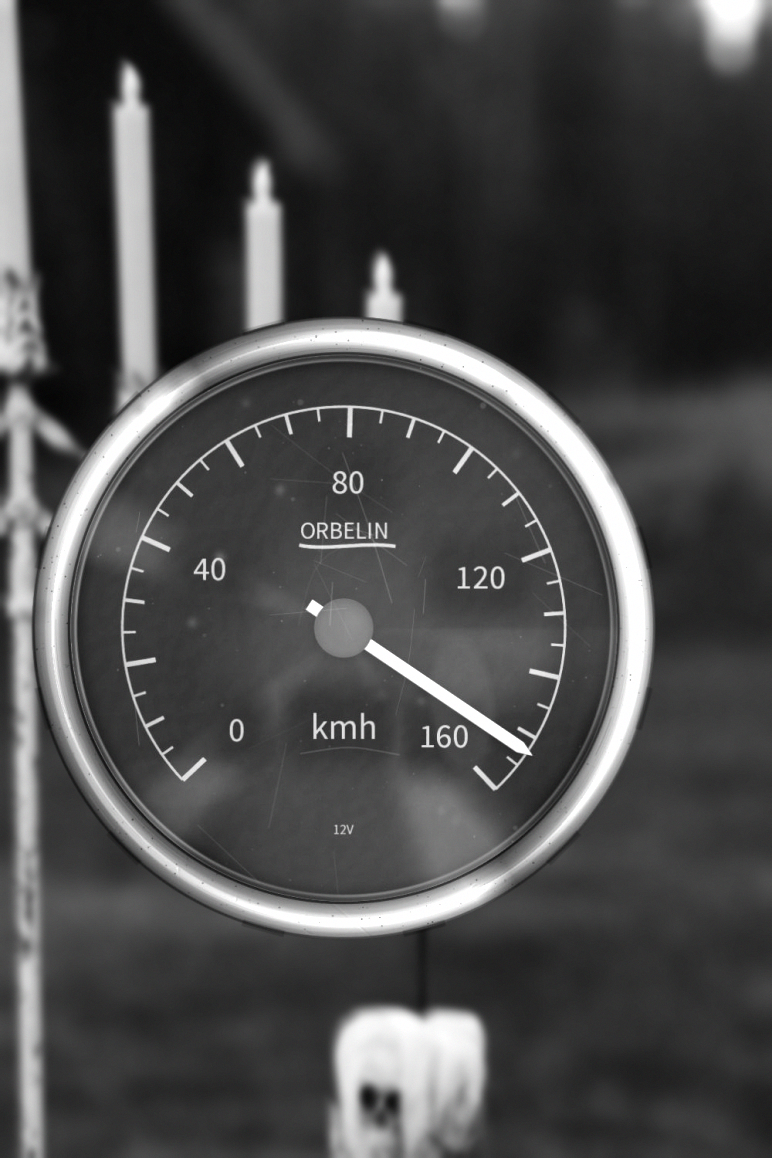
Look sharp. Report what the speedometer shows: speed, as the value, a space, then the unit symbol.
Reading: 152.5 km/h
